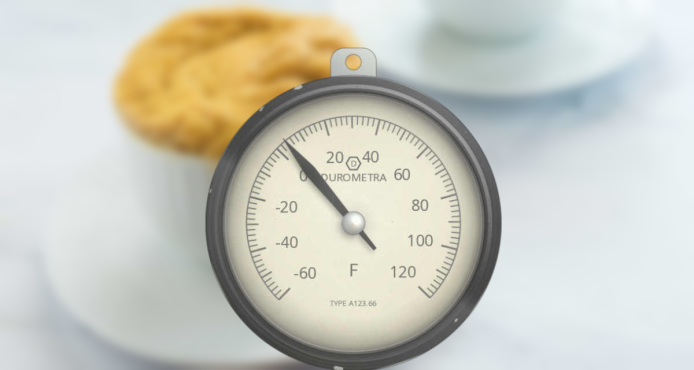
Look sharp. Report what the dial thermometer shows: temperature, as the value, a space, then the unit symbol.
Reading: 4 °F
